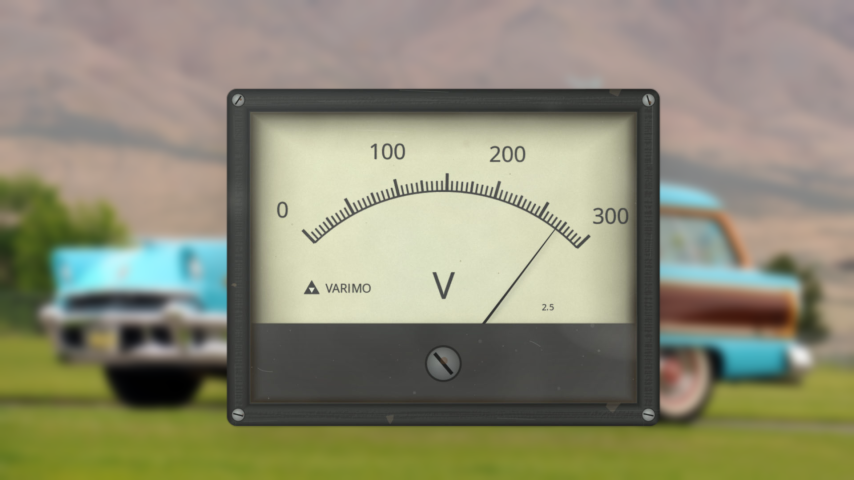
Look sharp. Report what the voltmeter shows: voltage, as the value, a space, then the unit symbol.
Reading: 270 V
